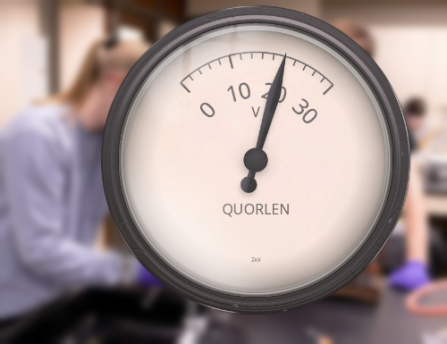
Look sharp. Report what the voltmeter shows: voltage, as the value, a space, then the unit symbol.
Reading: 20 V
